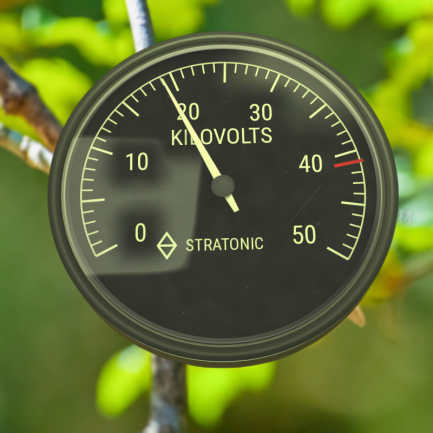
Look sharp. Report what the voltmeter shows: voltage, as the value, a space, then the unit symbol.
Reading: 19 kV
